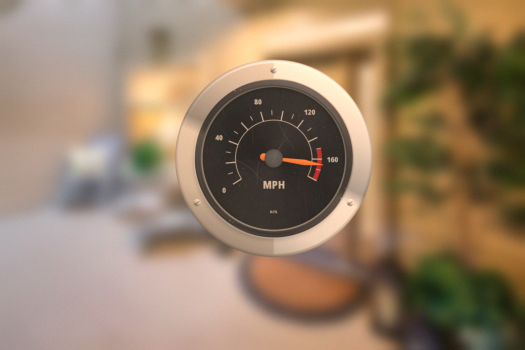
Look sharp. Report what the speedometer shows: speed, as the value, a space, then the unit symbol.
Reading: 165 mph
